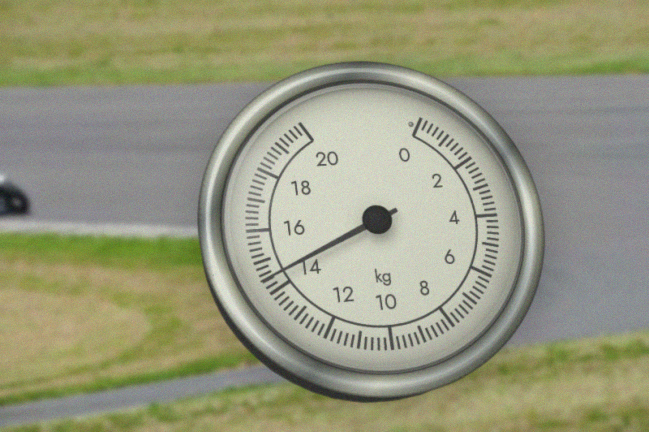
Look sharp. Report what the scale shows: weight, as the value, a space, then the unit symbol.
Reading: 14.4 kg
